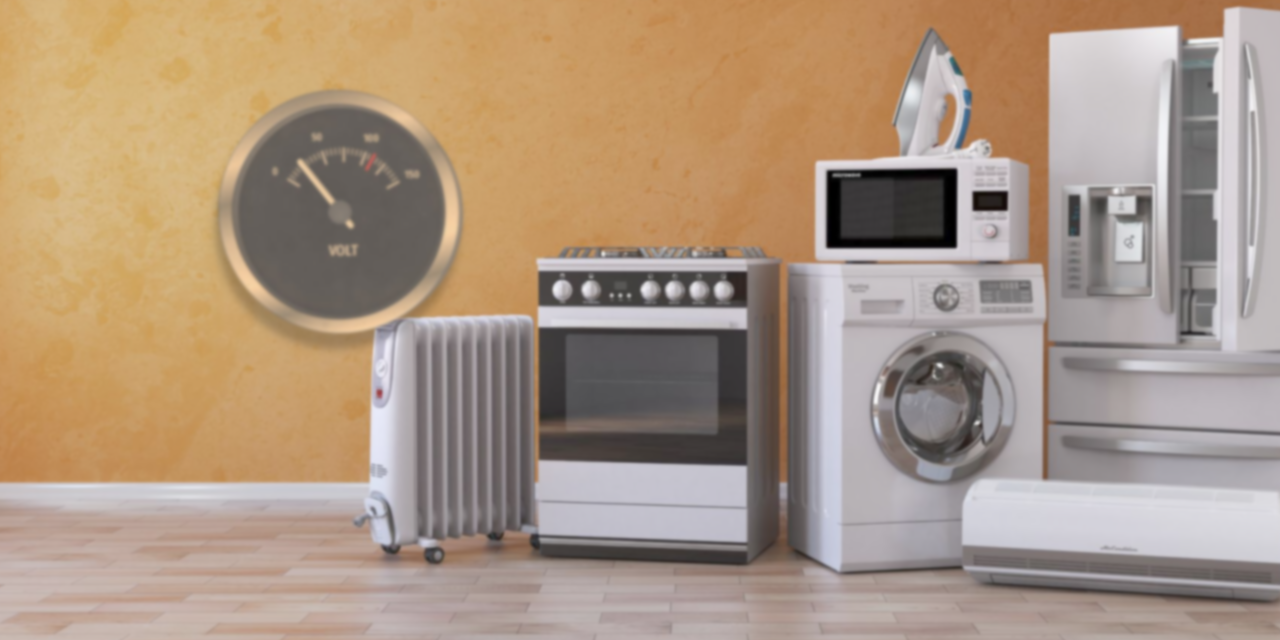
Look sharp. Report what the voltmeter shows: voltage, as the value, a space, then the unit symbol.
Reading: 25 V
